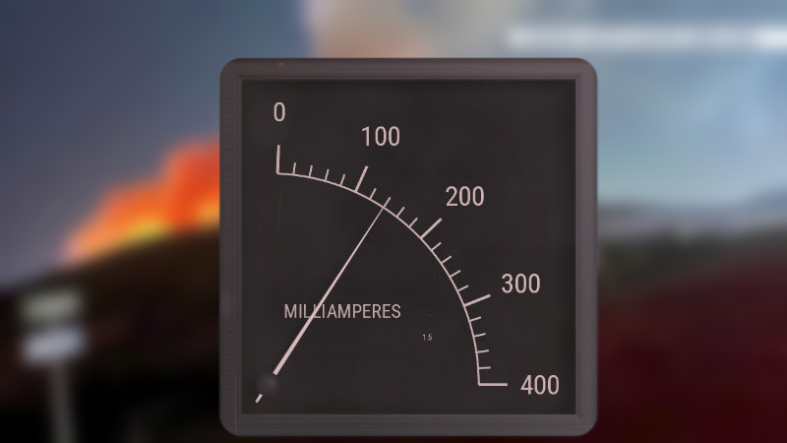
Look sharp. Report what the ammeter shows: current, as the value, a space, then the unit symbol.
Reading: 140 mA
